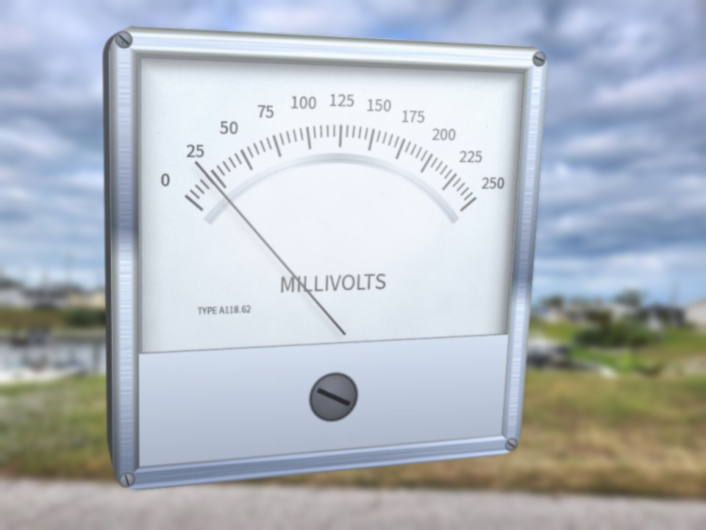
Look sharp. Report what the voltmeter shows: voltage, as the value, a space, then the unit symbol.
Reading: 20 mV
